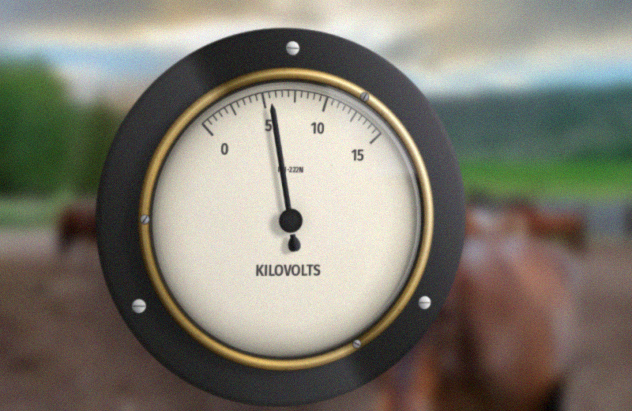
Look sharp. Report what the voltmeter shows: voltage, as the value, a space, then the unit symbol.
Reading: 5.5 kV
